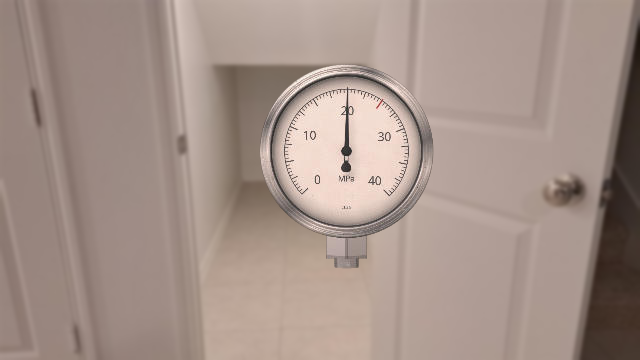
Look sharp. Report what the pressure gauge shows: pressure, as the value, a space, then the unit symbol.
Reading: 20 MPa
